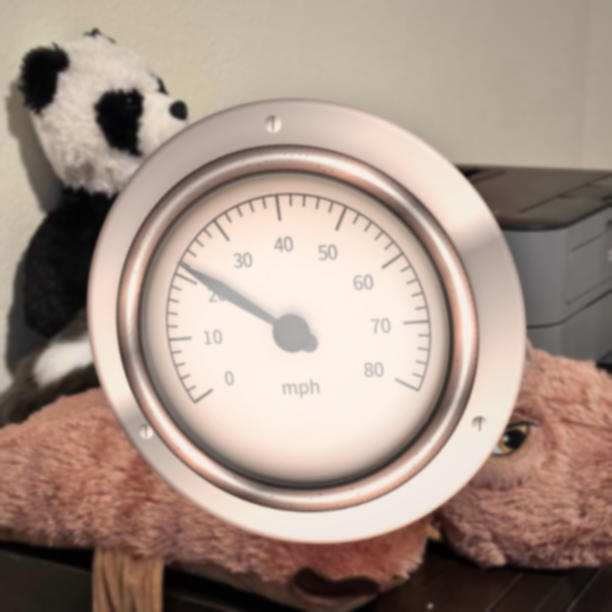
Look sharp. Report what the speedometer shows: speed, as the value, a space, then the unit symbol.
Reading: 22 mph
